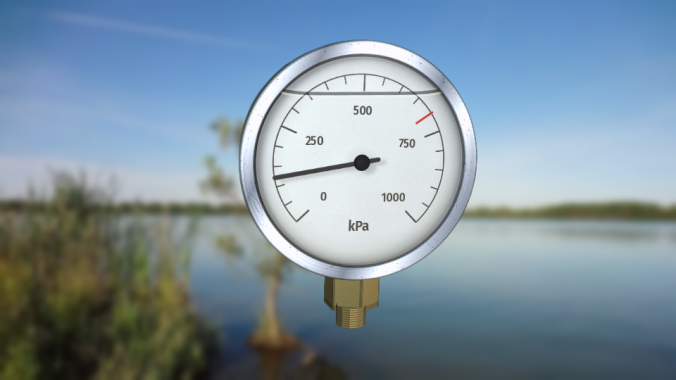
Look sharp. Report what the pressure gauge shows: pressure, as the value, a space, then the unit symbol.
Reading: 125 kPa
